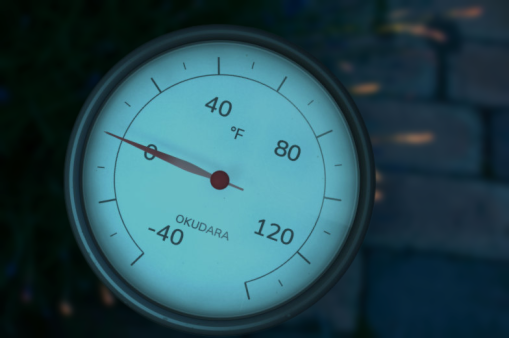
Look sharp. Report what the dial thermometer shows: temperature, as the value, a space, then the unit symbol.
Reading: 0 °F
